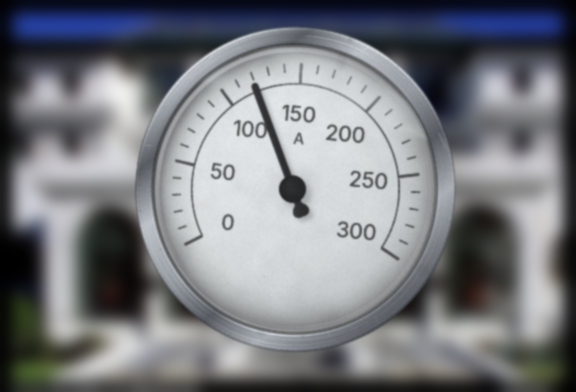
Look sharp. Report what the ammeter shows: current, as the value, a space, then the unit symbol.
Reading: 120 A
